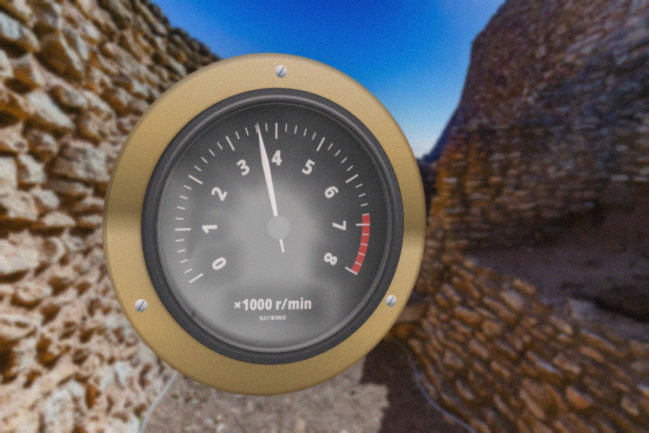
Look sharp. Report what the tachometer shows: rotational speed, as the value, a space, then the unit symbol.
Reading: 3600 rpm
